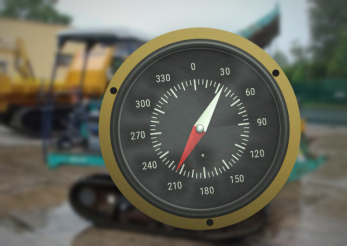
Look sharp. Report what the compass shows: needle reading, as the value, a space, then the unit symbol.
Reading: 215 °
